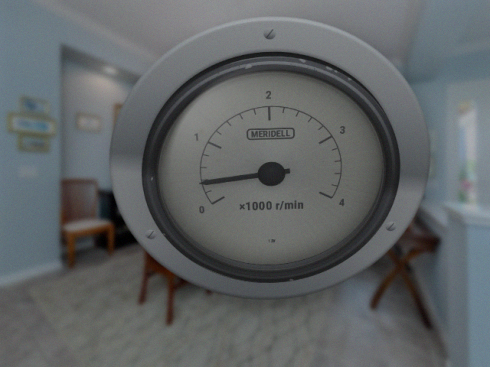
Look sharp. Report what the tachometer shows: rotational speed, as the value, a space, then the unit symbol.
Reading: 400 rpm
